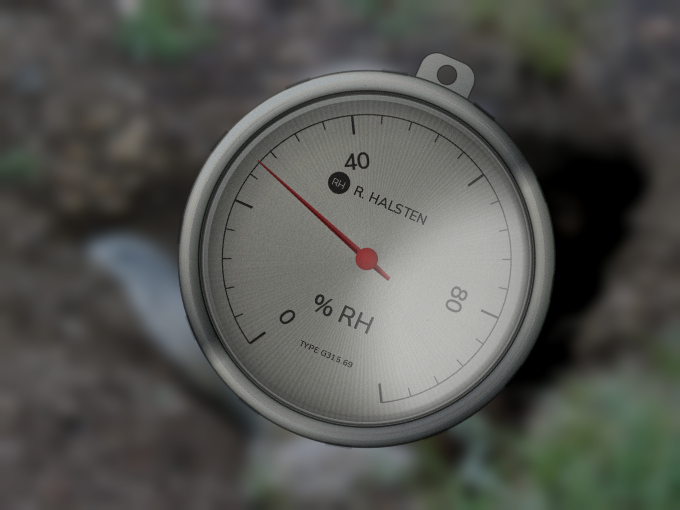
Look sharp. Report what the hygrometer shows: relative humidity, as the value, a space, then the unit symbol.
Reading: 26 %
